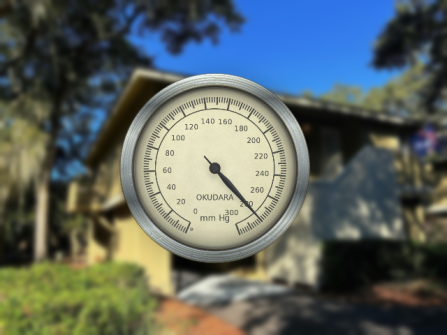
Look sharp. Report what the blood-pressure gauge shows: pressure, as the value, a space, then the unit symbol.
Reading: 280 mmHg
